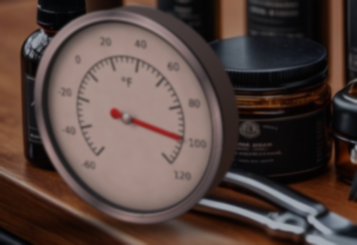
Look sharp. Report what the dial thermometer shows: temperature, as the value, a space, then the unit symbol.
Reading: 100 °F
